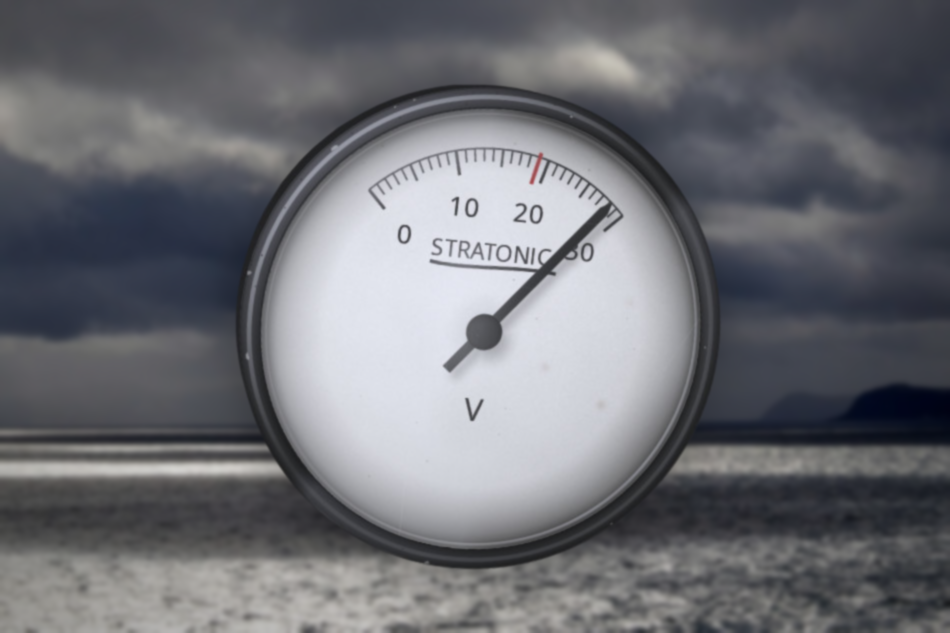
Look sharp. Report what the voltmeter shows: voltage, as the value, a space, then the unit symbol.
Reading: 28 V
